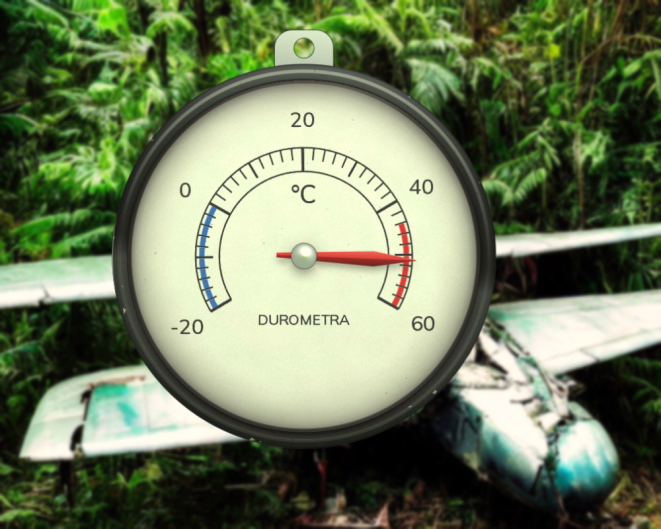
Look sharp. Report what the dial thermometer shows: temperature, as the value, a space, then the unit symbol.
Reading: 51 °C
